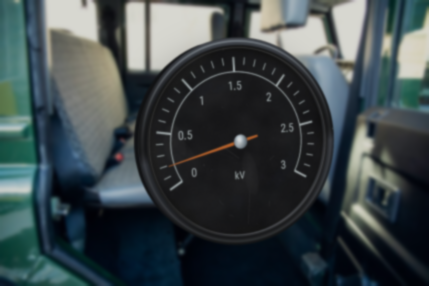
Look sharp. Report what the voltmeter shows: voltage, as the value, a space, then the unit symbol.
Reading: 0.2 kV
